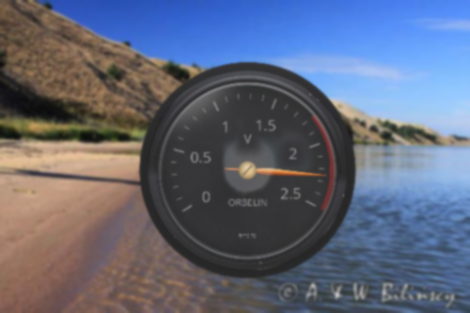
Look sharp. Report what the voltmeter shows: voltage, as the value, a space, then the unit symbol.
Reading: 2.25 V
